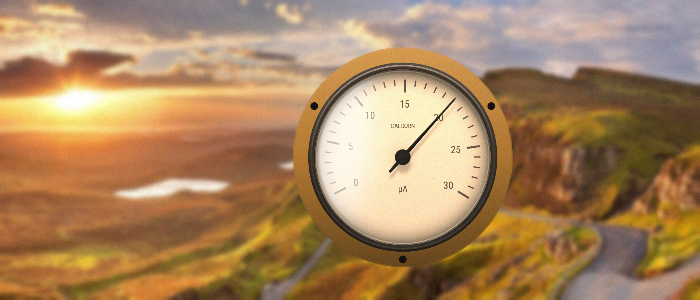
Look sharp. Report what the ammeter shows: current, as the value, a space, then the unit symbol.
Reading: 20 µA
